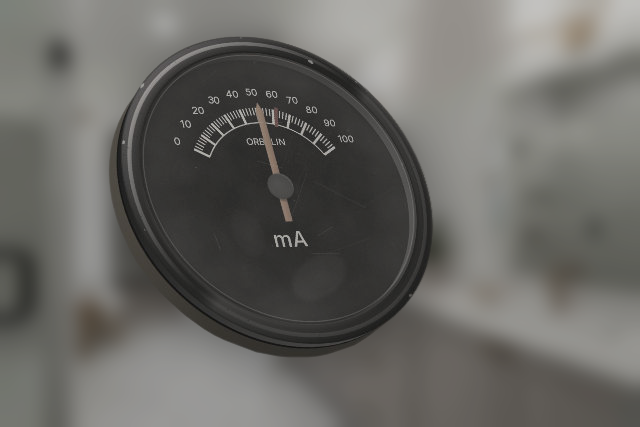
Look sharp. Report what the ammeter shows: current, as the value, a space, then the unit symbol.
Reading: 50 mA
